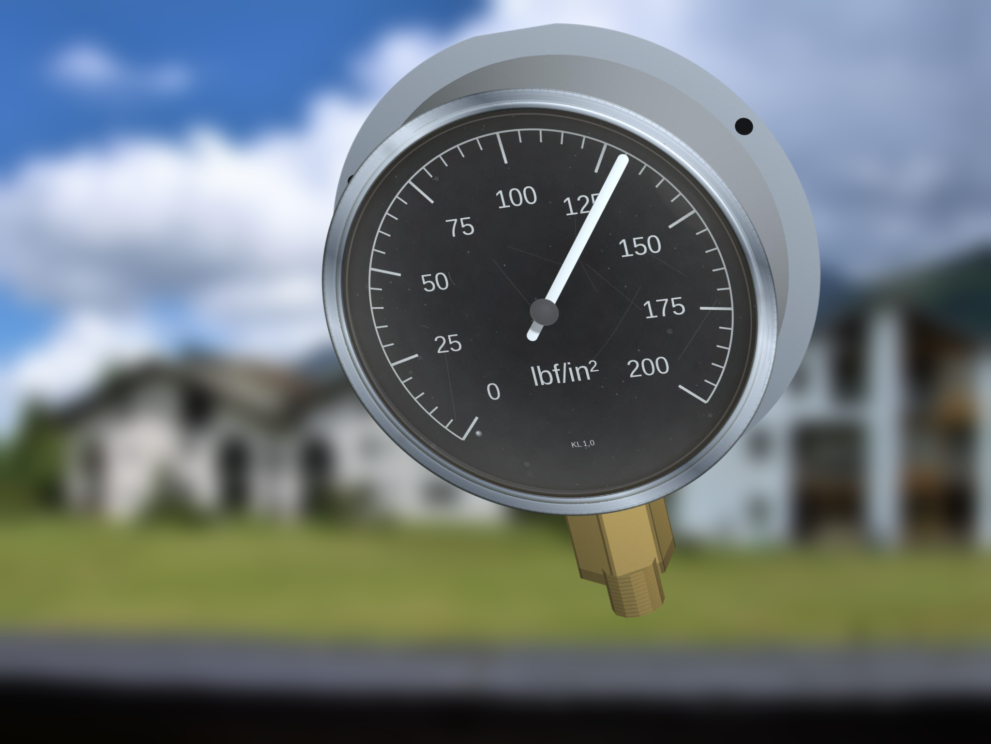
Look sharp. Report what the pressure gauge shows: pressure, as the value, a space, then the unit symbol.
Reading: 130 psi
